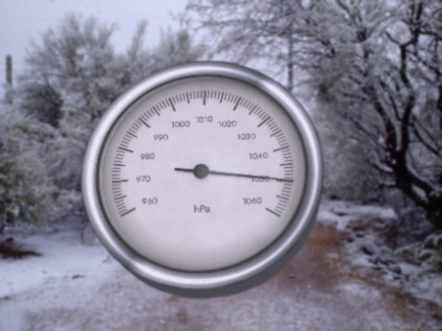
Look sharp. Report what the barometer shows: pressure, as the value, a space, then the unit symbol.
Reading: 1050 hPa
